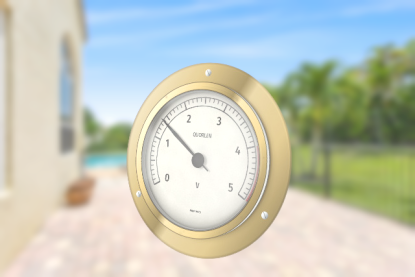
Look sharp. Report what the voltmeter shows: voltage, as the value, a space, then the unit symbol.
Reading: 1.4 V
